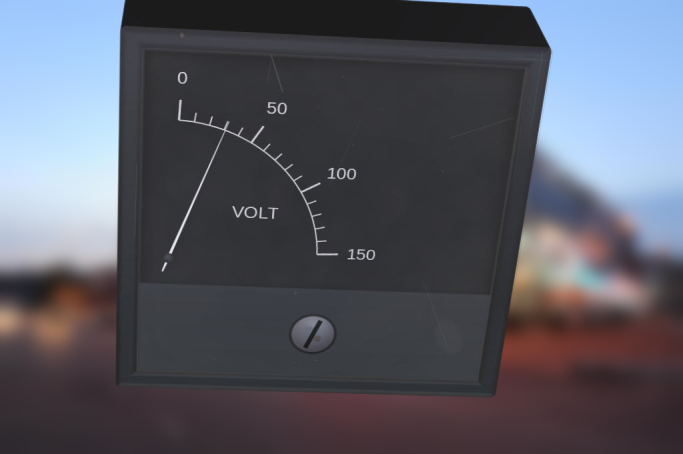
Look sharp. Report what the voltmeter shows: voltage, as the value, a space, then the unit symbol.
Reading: 30 V
